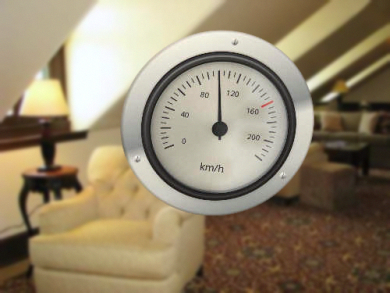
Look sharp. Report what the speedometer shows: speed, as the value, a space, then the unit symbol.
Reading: 100 km/h
